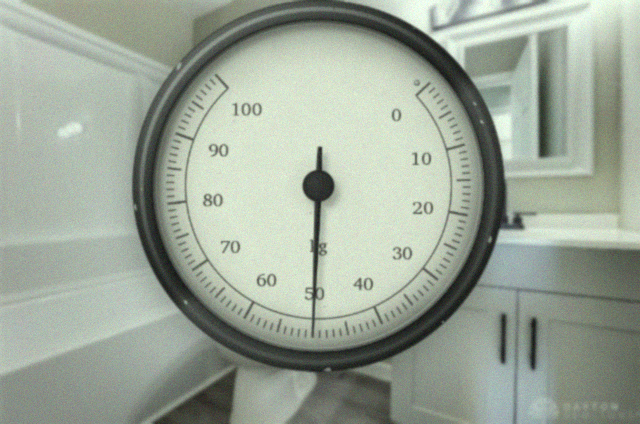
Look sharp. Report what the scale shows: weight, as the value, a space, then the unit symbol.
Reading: 50 kg
